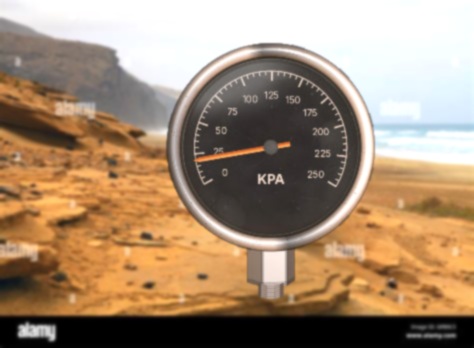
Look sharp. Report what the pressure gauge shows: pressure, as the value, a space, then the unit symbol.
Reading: 20 kPa
